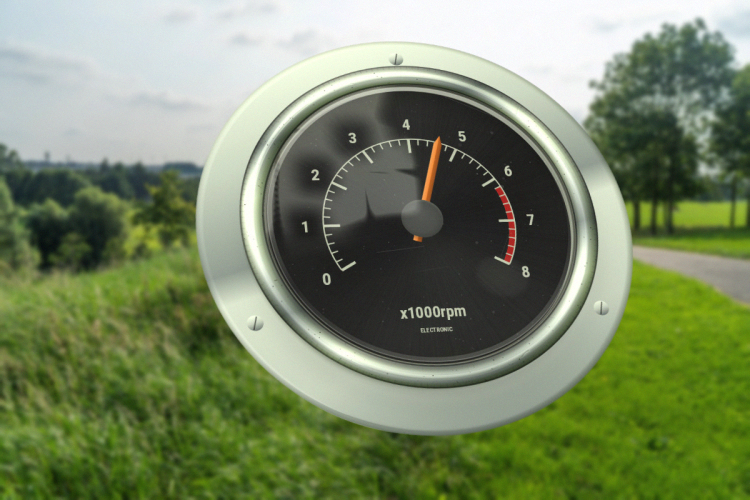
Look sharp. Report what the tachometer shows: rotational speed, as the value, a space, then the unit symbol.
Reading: 4600 rpm
